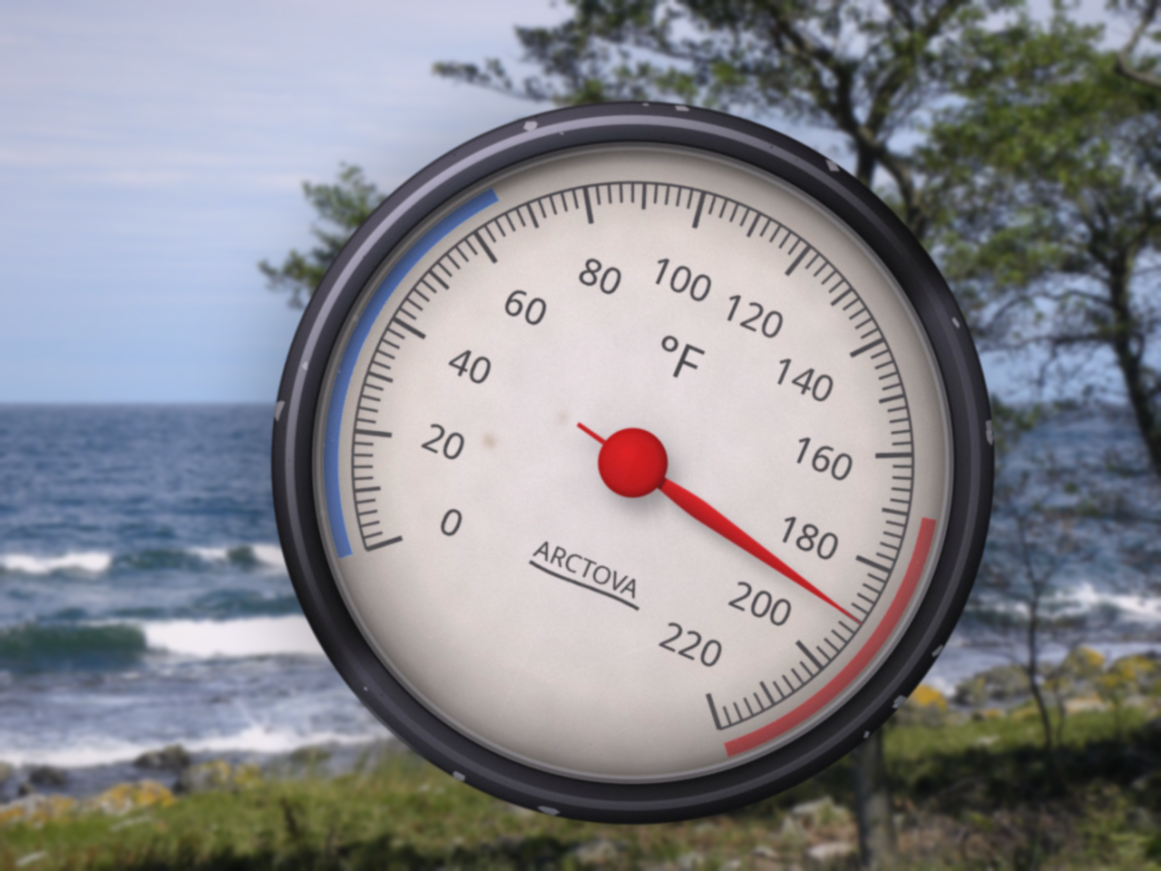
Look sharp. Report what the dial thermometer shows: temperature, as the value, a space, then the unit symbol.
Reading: 190 °F
